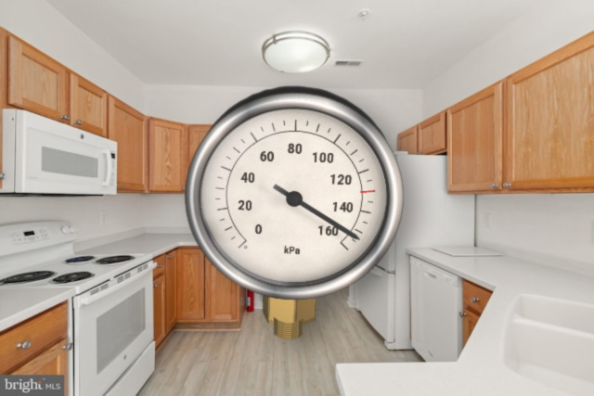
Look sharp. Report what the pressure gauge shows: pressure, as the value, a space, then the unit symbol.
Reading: 152.5 kPa
